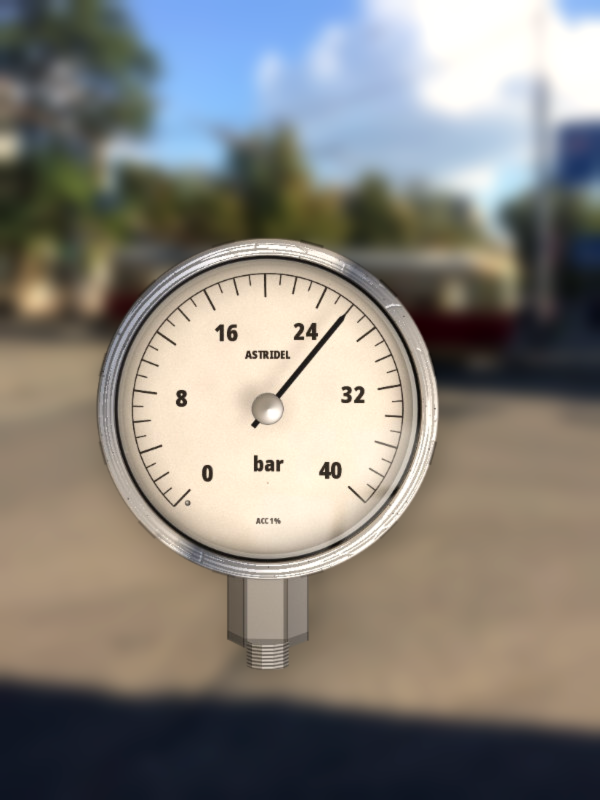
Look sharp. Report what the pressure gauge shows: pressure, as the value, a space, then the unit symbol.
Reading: 26 bar
